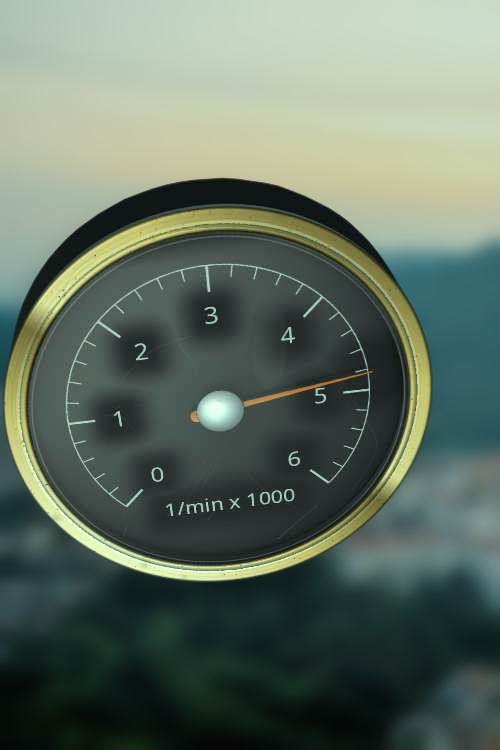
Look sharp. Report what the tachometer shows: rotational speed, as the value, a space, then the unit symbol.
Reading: 4800 rpm
